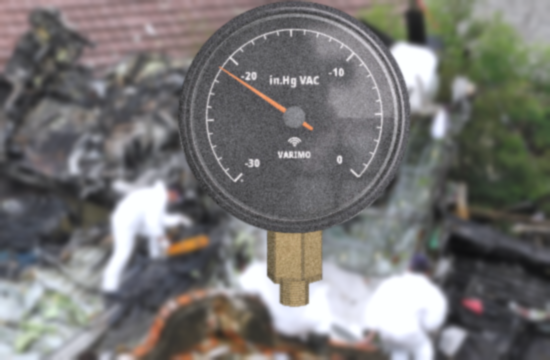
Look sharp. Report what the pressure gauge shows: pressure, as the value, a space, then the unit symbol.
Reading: -21 inHg
